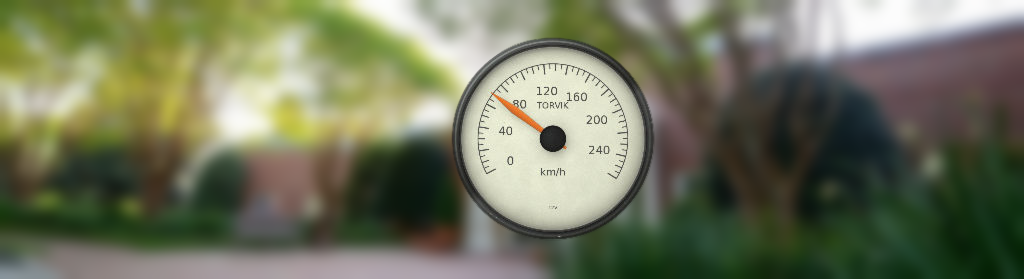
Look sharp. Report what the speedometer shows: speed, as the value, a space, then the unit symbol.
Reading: 70 km/h
